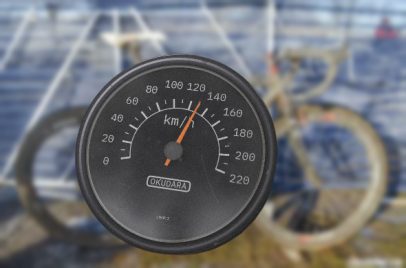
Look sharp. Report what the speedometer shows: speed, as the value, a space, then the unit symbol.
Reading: 130 km/h
